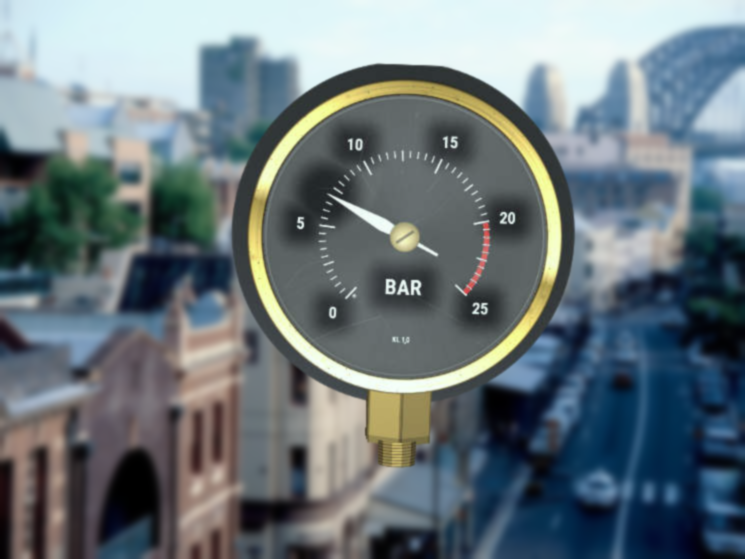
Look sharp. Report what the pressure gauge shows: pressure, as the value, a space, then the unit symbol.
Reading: 7 bar
